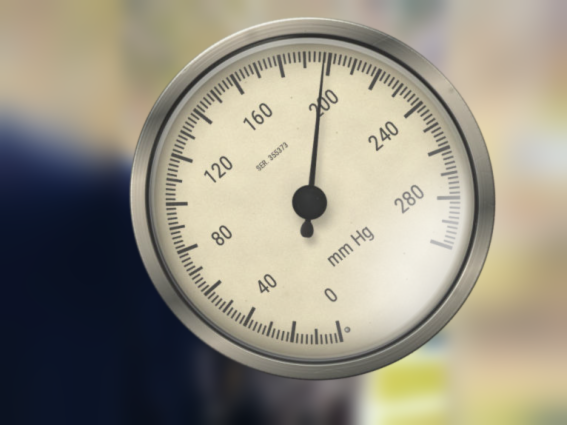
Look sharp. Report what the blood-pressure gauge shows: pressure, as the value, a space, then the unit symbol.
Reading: 198 mmHg
